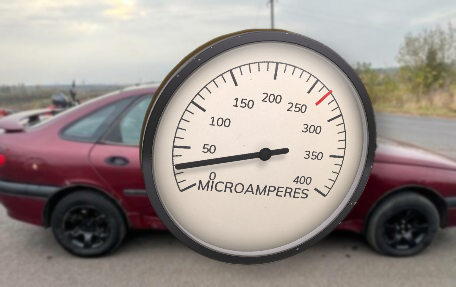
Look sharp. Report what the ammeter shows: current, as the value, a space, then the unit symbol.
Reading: 30 µA
